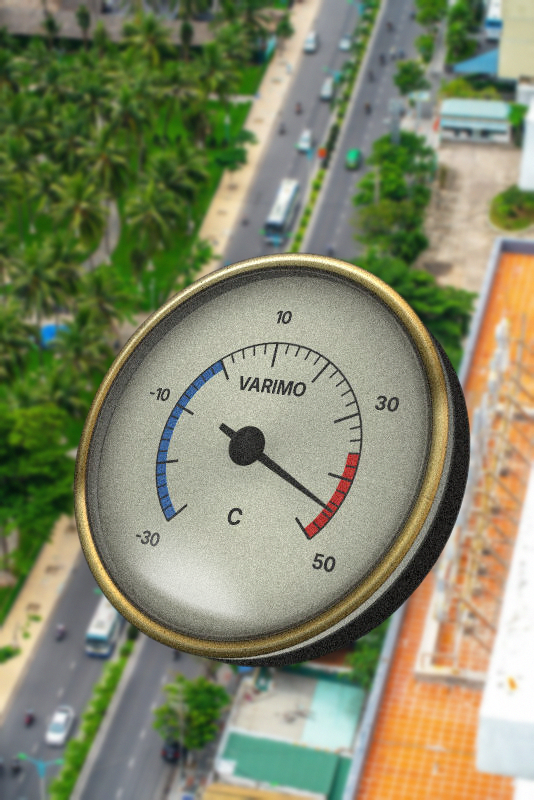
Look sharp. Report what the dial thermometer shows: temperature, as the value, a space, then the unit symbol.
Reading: 45 °C
